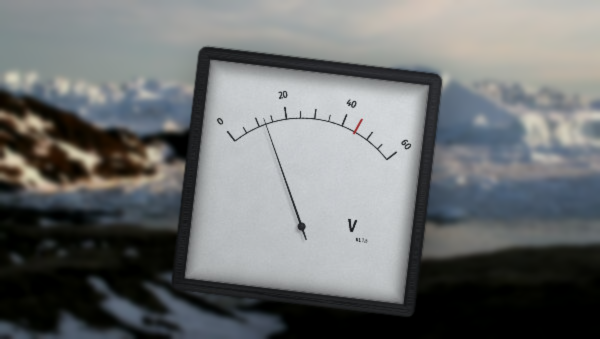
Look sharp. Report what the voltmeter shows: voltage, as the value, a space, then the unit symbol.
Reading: 12.5 V
